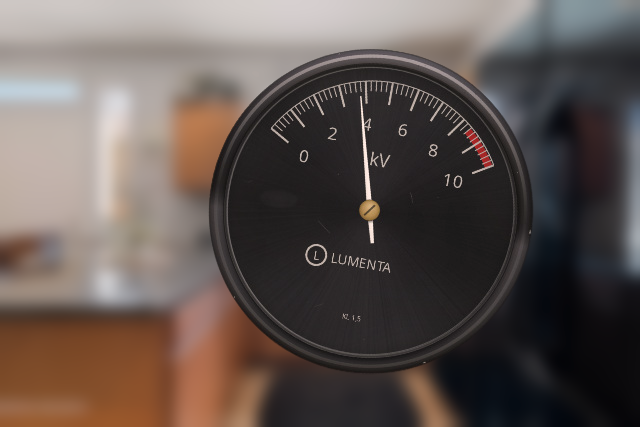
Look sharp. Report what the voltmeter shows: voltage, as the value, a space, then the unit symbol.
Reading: 3.8 kV
